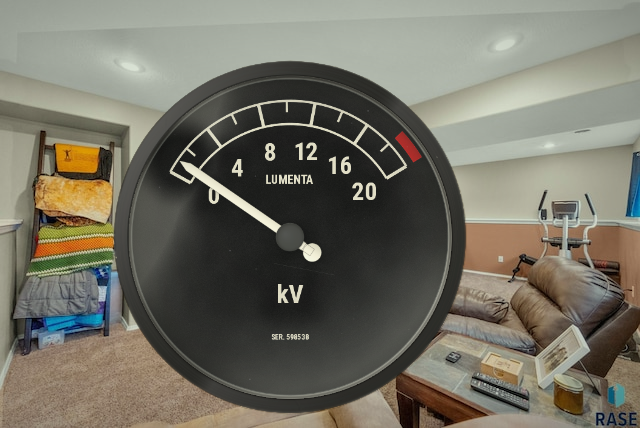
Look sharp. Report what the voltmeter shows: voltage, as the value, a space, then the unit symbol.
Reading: 1 kV
